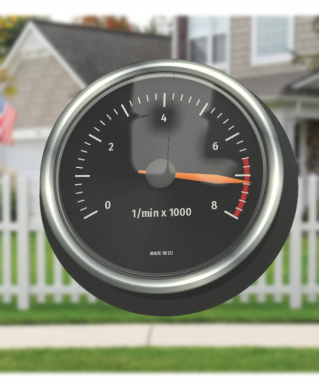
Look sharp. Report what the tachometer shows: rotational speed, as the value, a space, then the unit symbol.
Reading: 7200 rpm
